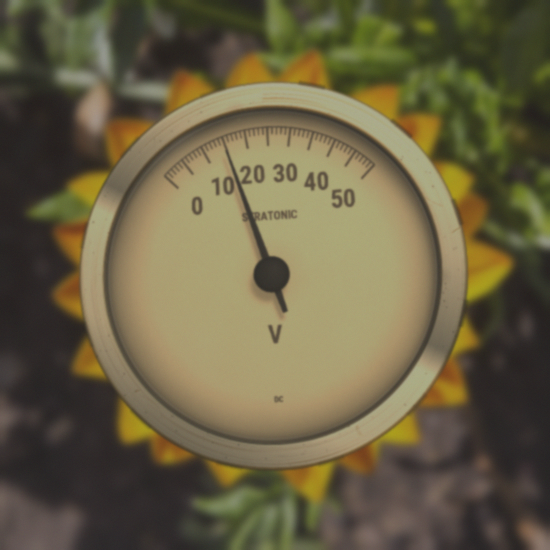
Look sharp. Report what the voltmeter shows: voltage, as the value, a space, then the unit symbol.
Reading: 15 V
